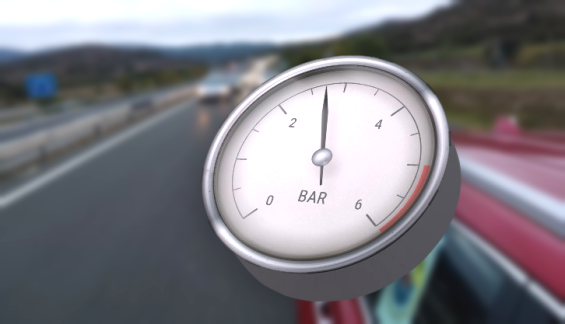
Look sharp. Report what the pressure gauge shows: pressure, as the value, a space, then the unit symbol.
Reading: 2.75 bar
